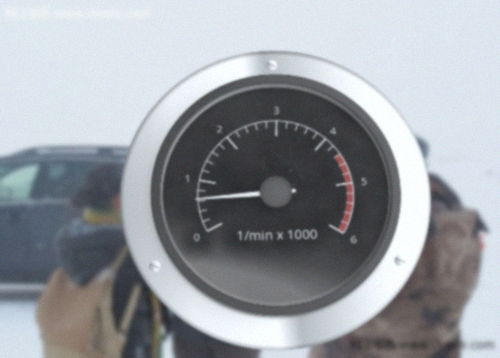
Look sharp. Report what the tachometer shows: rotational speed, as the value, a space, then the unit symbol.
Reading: 600 rpm
